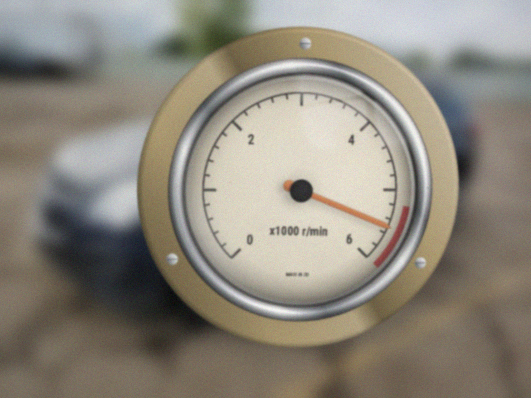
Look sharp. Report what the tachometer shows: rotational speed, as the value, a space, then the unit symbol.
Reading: 5500 rpm
